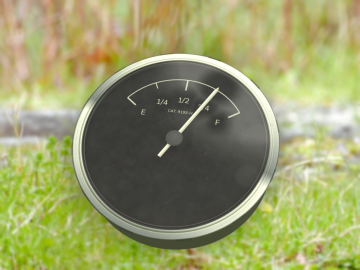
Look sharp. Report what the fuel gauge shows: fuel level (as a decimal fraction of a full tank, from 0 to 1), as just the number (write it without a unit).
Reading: 0.75
